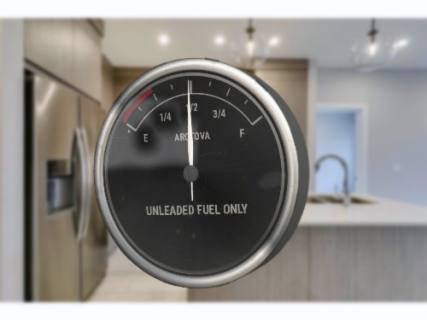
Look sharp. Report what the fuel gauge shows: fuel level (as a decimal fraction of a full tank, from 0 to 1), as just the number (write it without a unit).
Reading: 0.5
